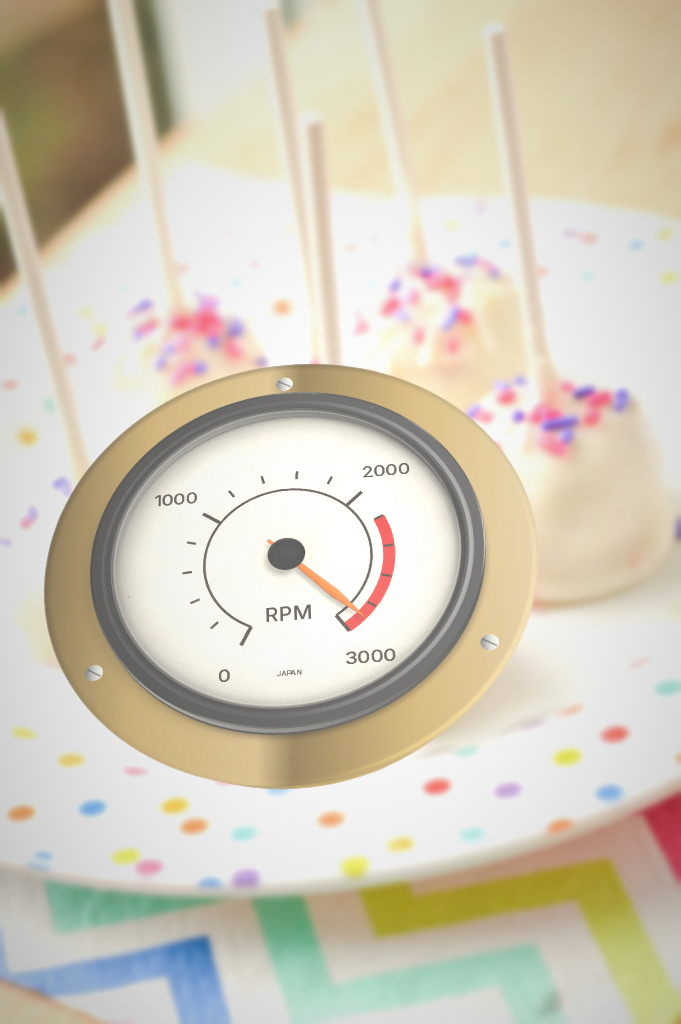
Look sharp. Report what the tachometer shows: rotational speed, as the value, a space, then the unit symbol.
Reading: 2900 rpm
